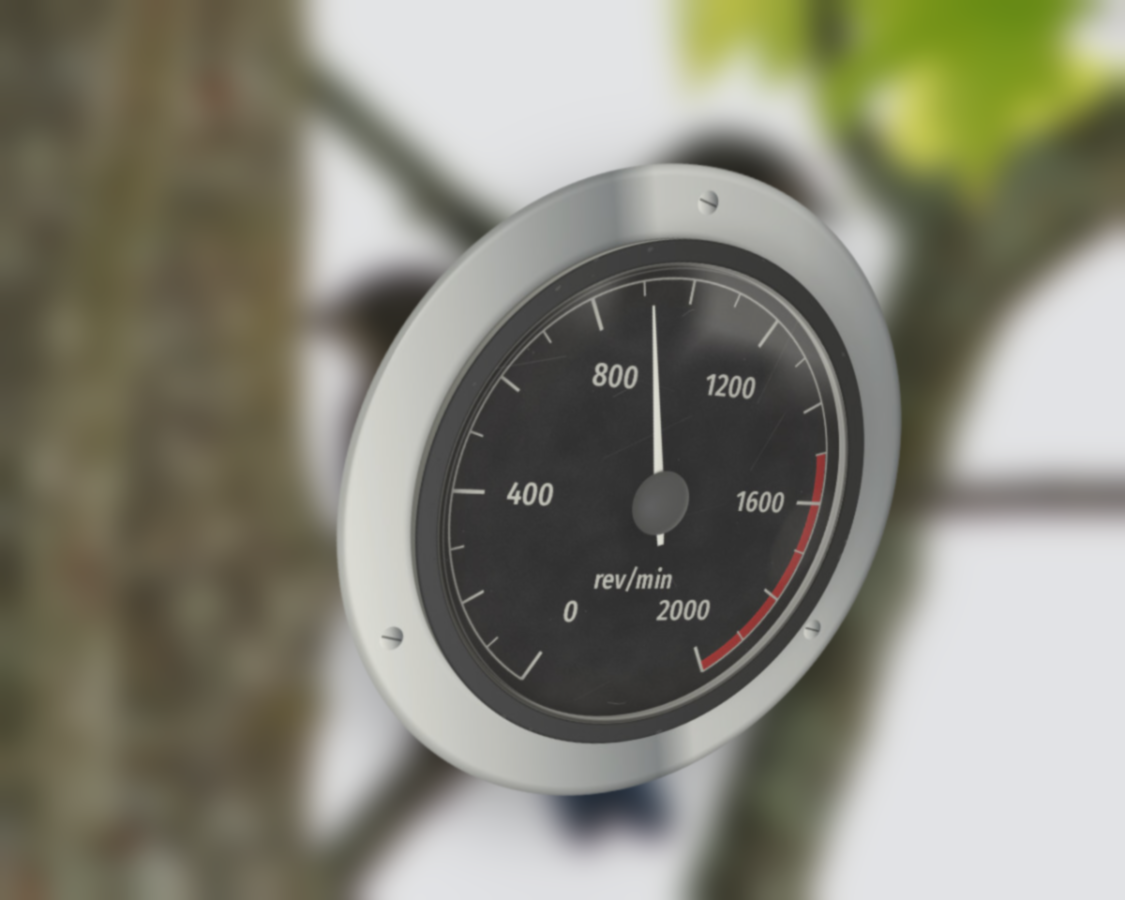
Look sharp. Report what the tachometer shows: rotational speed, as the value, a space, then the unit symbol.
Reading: 900 rpm
